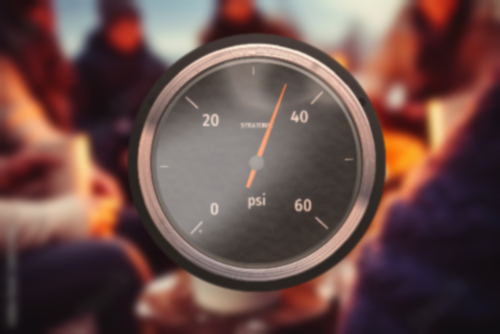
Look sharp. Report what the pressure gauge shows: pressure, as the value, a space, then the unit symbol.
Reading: 35 psi
